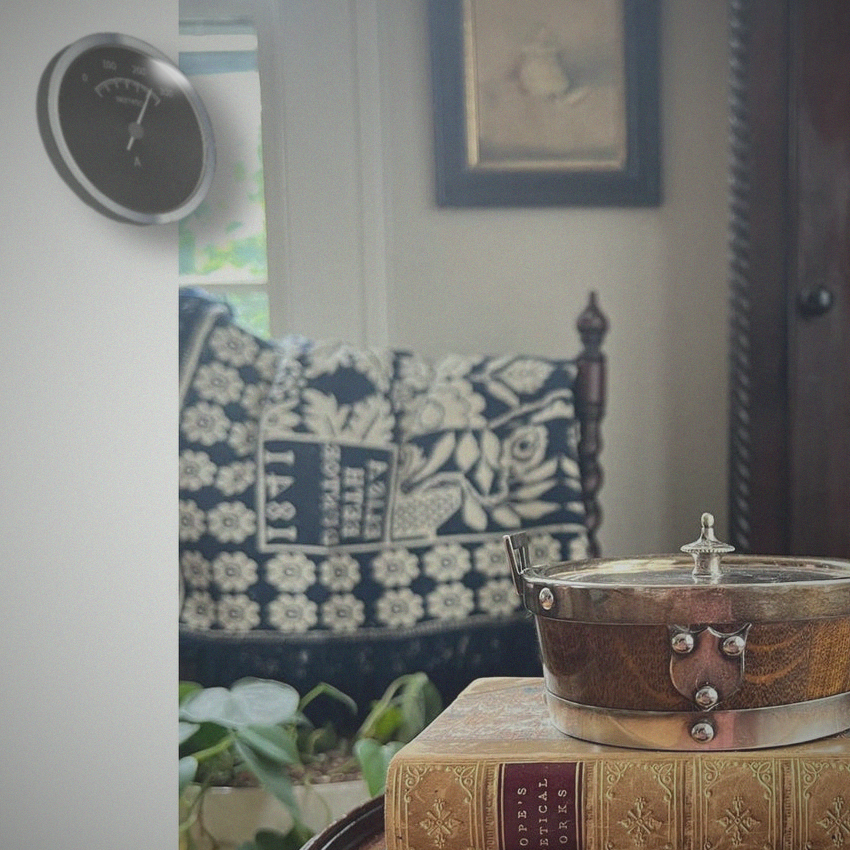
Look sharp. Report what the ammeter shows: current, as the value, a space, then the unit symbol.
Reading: 250 A
